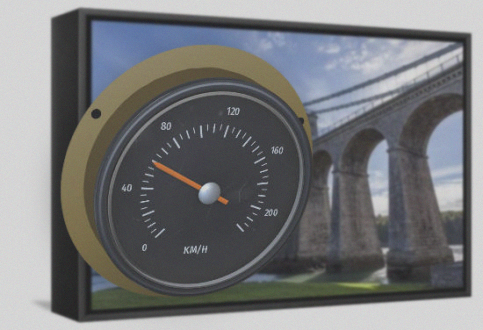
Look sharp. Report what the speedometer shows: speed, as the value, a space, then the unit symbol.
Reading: 60 km/h
